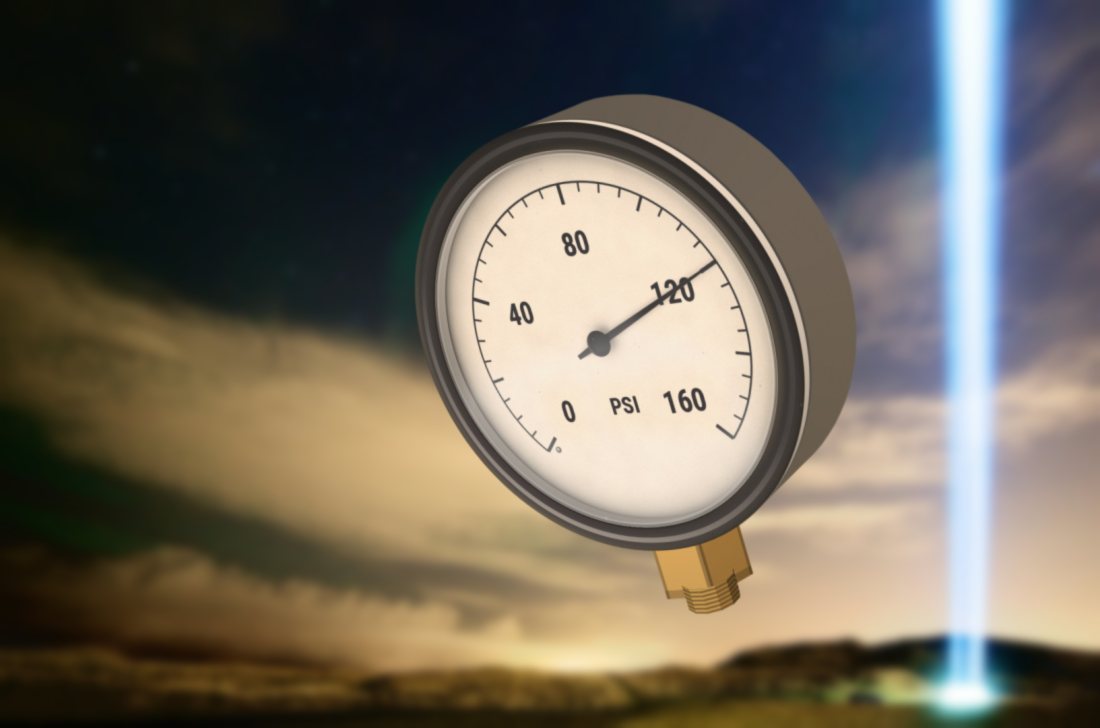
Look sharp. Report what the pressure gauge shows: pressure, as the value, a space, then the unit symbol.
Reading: 120 psi
